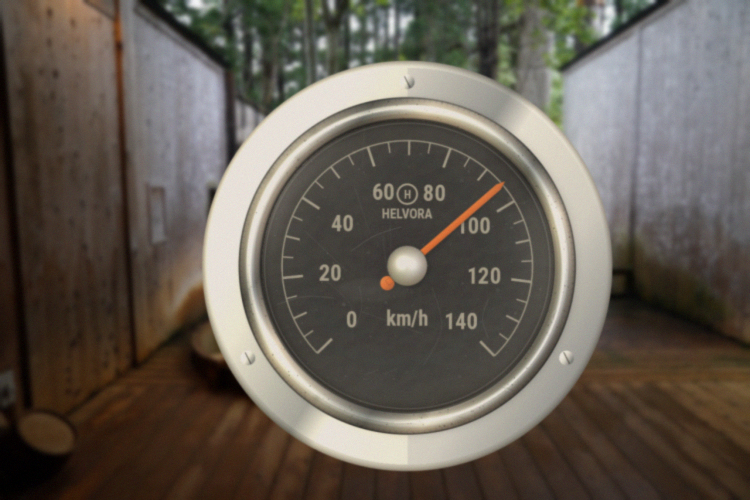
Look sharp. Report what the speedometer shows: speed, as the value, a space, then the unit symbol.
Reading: 95 km/h
